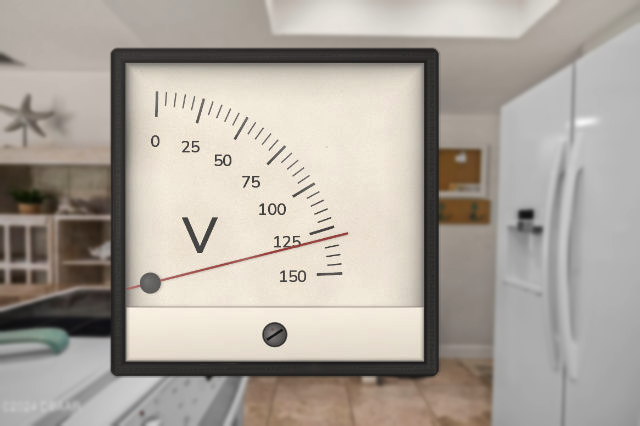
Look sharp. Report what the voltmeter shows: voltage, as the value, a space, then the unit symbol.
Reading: 130 V
